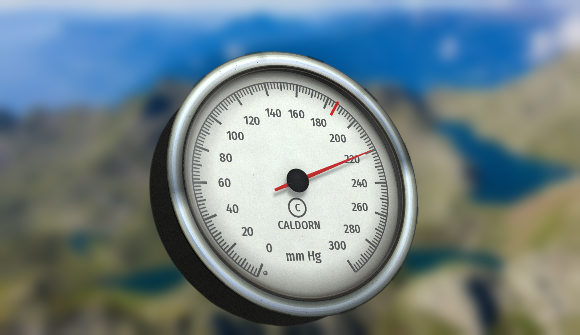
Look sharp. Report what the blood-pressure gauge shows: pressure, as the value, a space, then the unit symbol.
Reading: 220 mmHg
